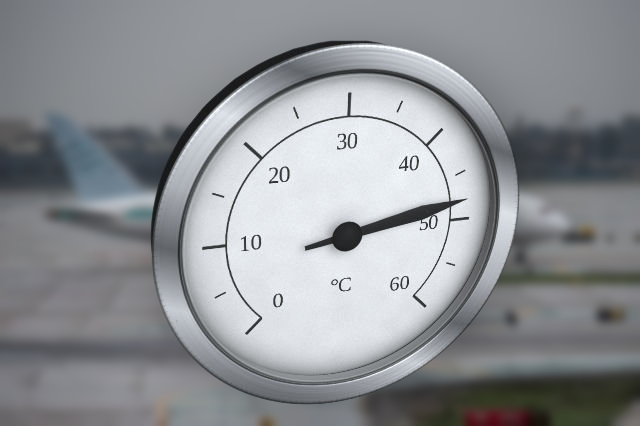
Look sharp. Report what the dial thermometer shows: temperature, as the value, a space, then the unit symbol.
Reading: 47.5 °C
